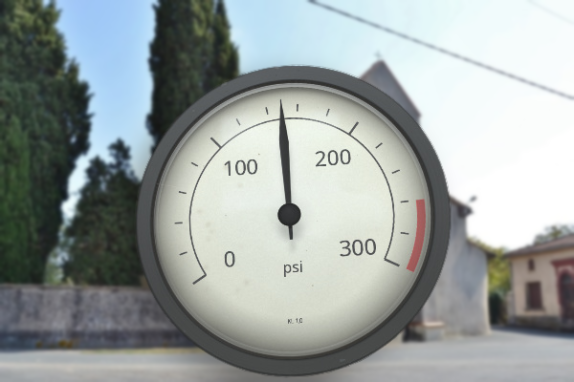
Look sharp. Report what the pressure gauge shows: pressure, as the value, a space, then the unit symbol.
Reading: 150 psi
